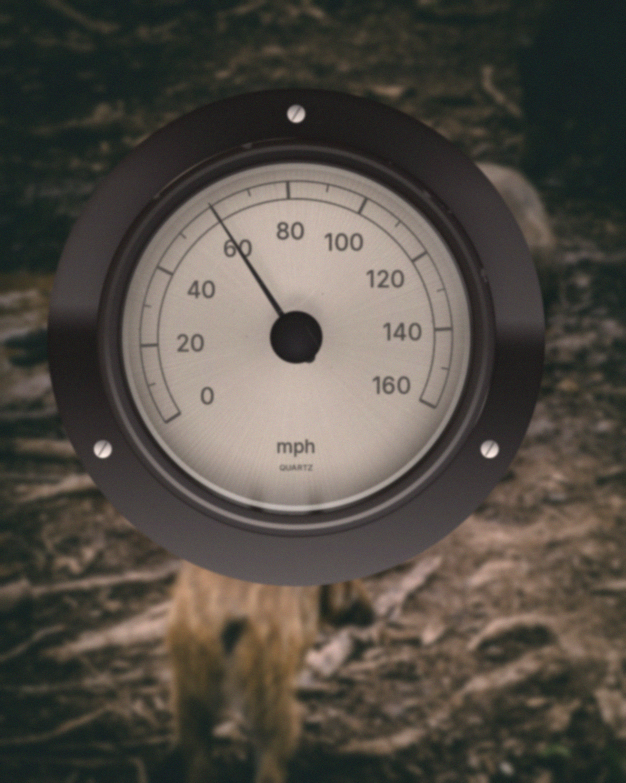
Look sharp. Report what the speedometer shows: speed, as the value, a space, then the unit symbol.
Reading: 60 mph
